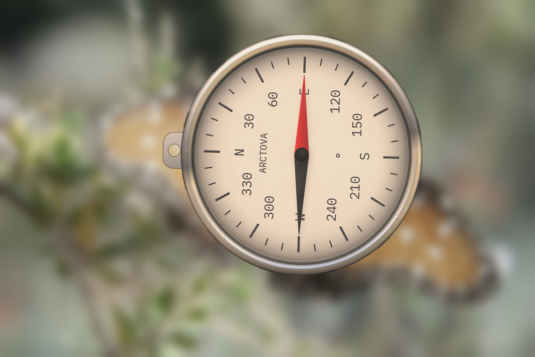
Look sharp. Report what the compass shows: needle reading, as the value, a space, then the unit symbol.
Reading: 90 °
